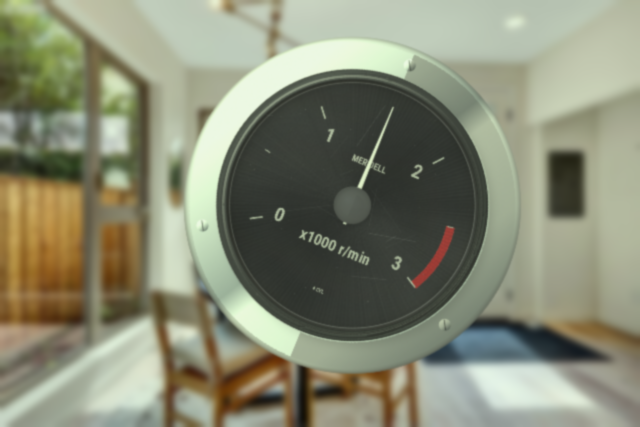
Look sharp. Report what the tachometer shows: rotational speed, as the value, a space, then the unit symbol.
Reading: 1500 rpm
